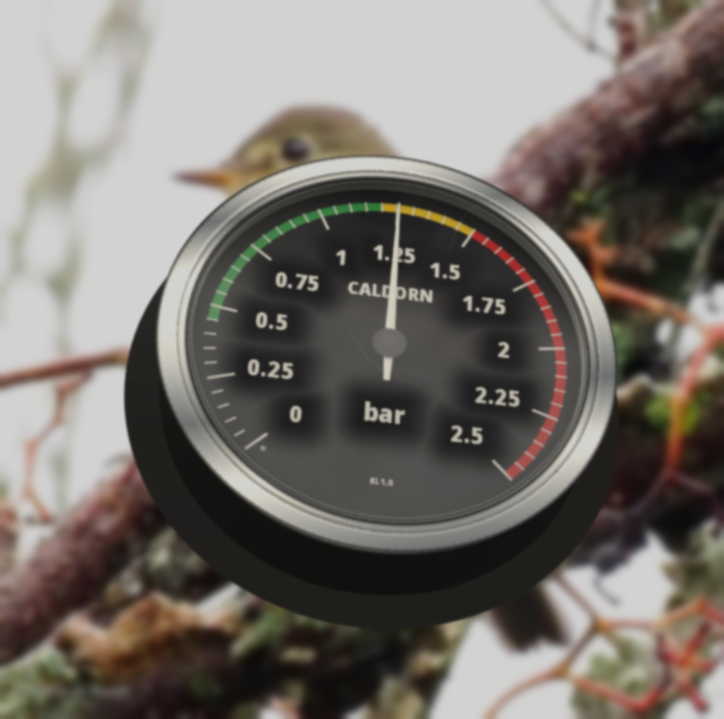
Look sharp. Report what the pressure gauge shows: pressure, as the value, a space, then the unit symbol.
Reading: 1.25 bar
